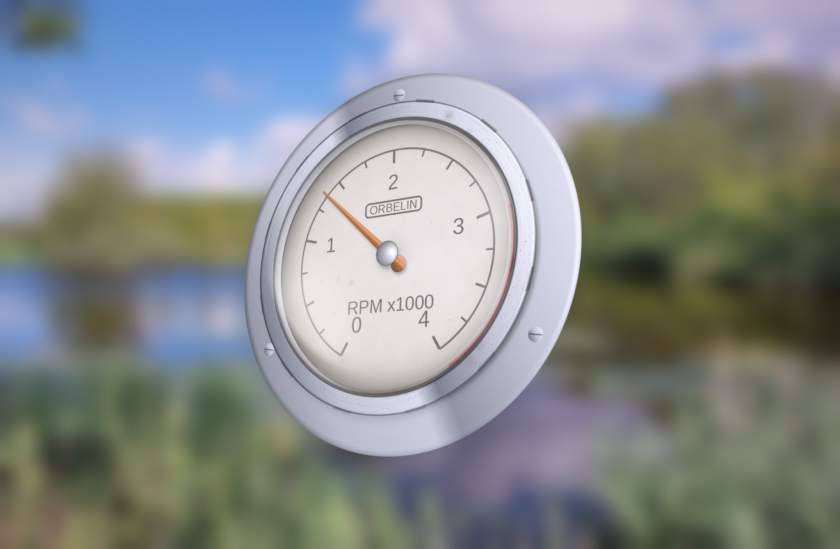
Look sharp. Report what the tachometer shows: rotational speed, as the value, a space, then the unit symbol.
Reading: 1375 rpm
